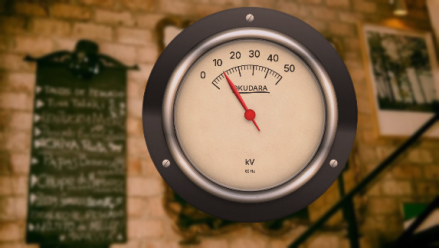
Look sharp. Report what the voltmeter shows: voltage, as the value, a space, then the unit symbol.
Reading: 10 kV
